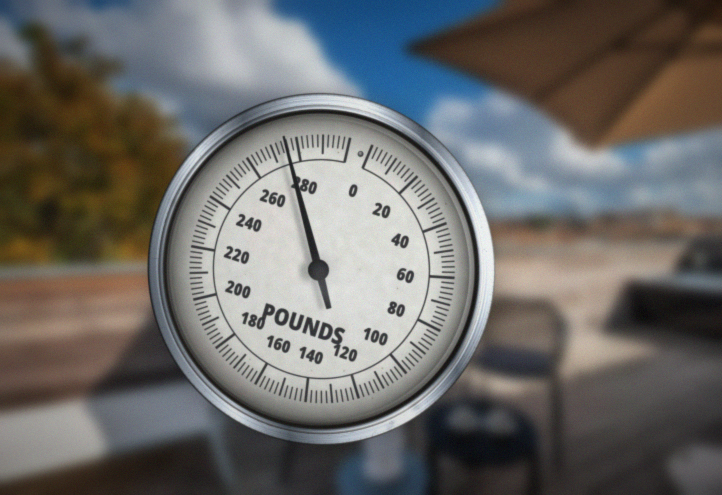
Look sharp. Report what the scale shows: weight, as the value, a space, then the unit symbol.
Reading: 276 lb
